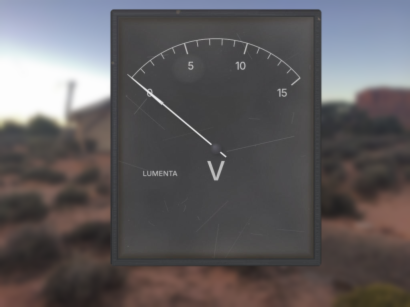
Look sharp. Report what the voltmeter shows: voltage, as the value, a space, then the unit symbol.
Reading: 0 V
